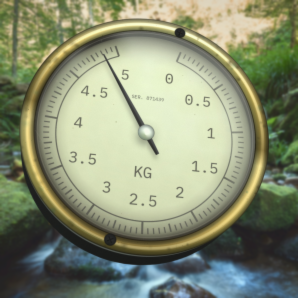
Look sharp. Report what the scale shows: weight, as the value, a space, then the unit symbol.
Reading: 4.85 kg
